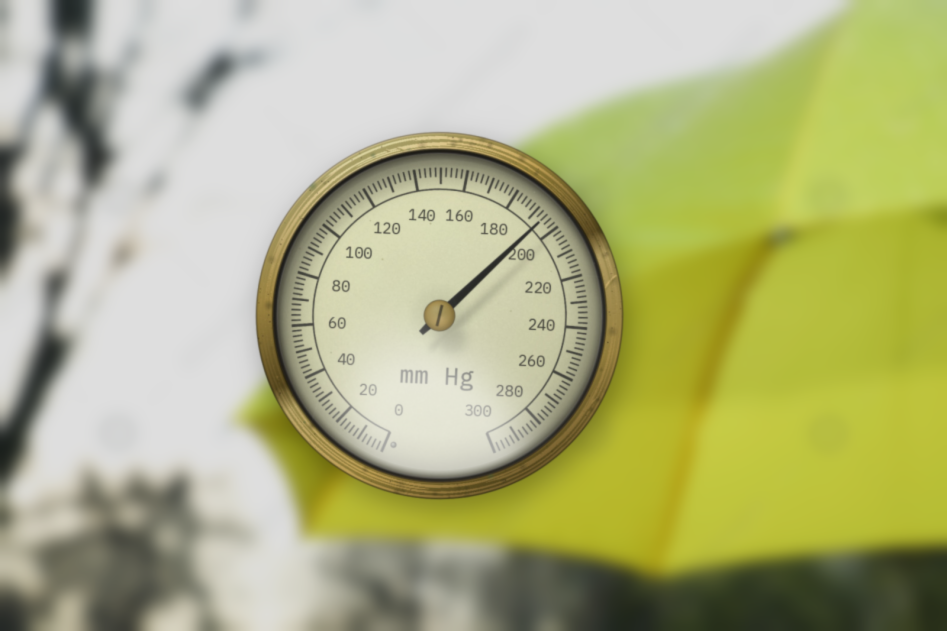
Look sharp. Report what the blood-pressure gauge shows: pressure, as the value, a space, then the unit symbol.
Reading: 194 mmHg
